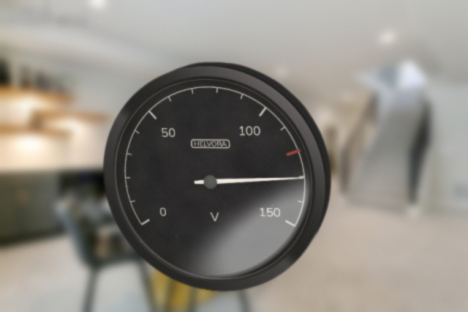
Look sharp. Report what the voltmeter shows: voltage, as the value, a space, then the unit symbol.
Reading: 130 V
